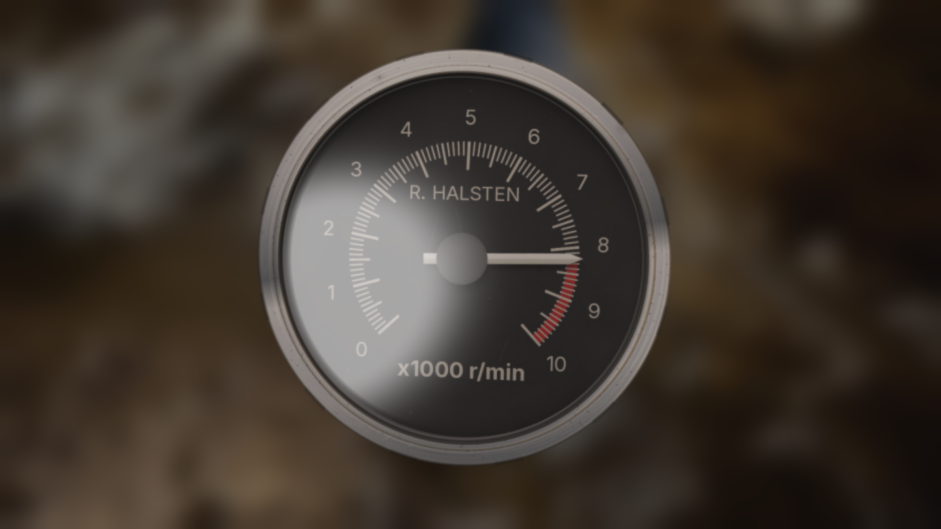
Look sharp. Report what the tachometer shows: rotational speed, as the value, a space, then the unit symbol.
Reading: 8200 rpm
